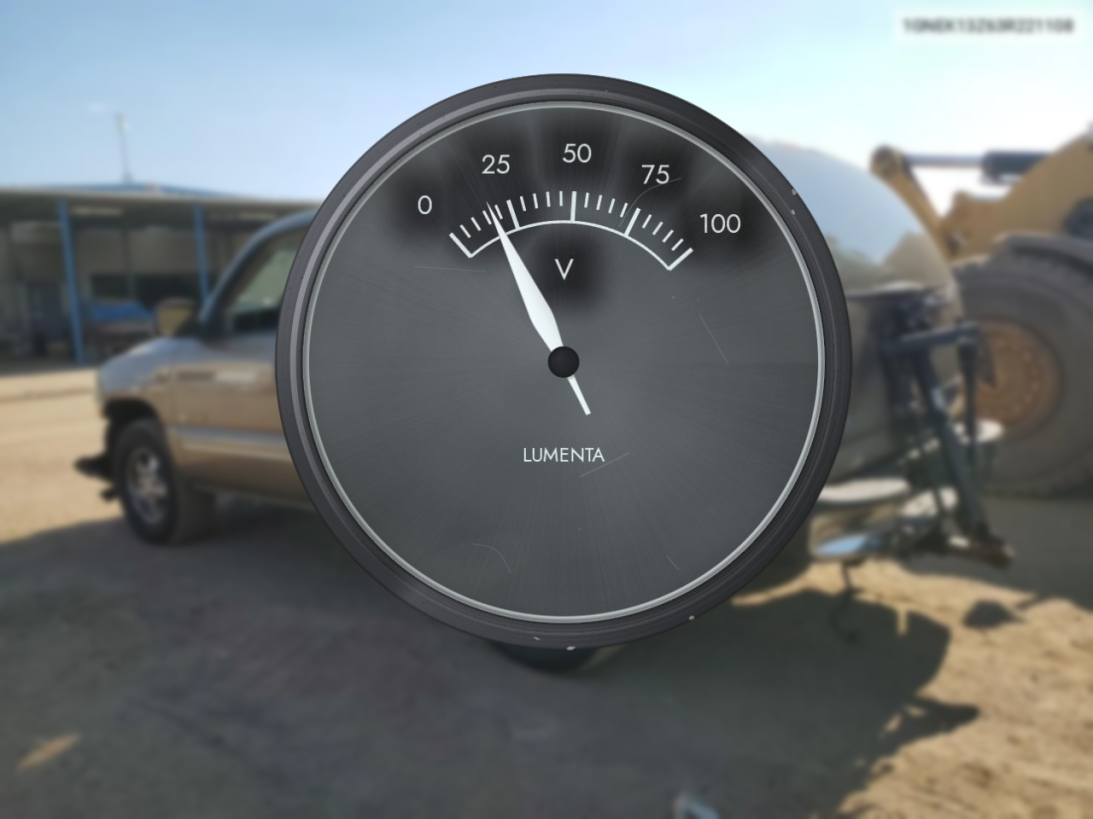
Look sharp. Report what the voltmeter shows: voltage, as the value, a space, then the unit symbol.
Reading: 17.5 V
